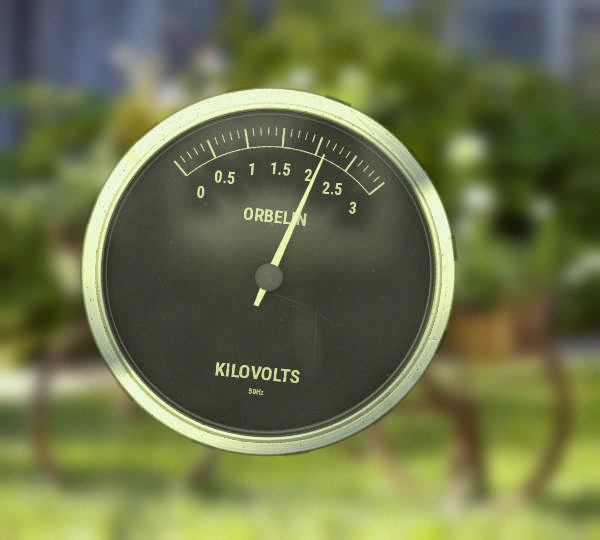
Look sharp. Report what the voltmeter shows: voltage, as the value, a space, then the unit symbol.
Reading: 2.1 kV
